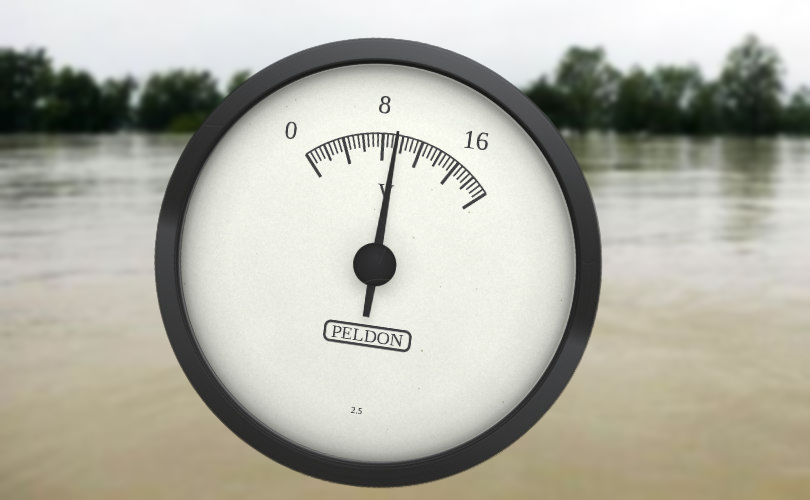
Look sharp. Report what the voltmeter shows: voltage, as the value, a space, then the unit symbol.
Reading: 9.5 V
